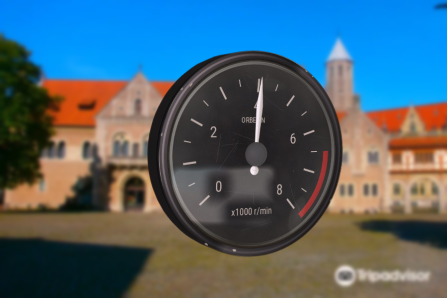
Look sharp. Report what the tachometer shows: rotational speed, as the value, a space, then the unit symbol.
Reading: 4000 rpm
